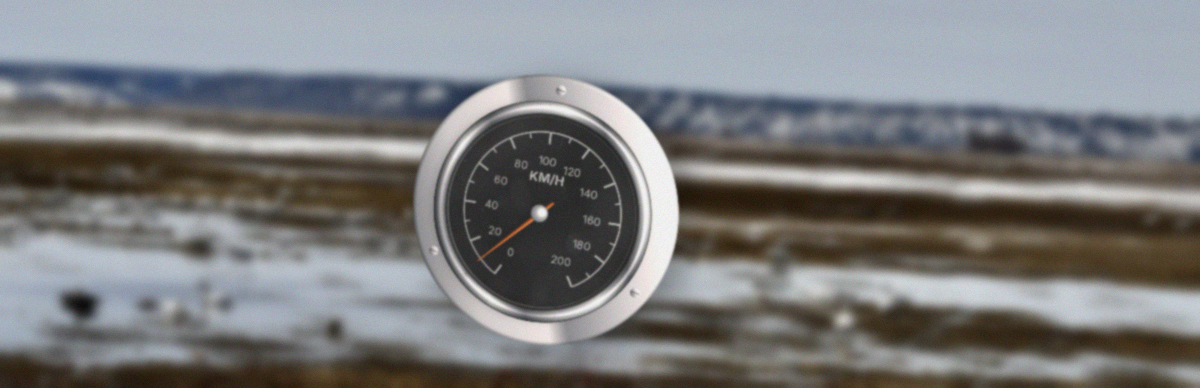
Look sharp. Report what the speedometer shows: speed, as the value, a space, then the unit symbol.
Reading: 10 km/h
